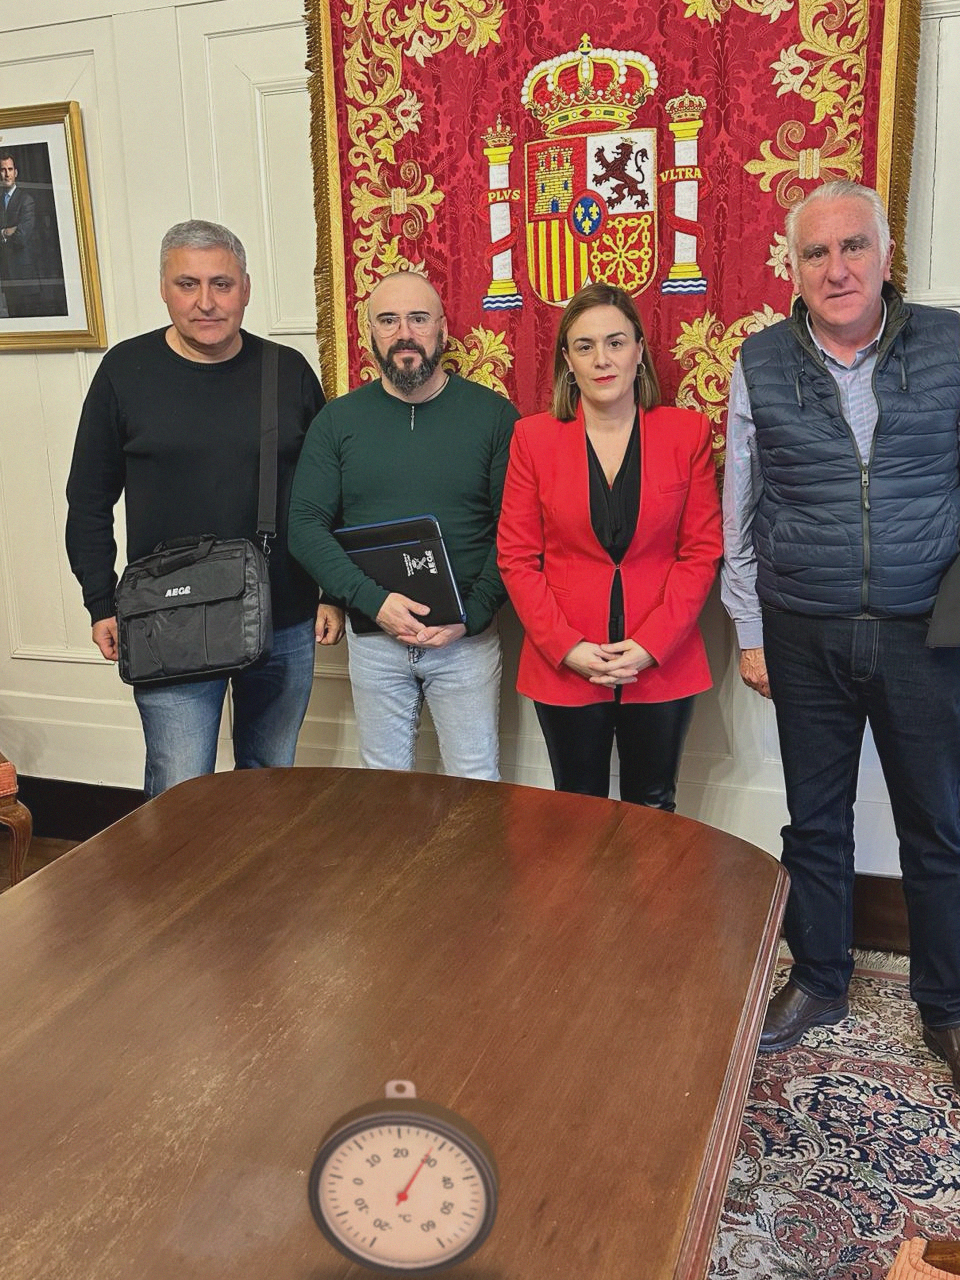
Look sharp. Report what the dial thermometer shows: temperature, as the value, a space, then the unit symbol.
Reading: 28 °C
